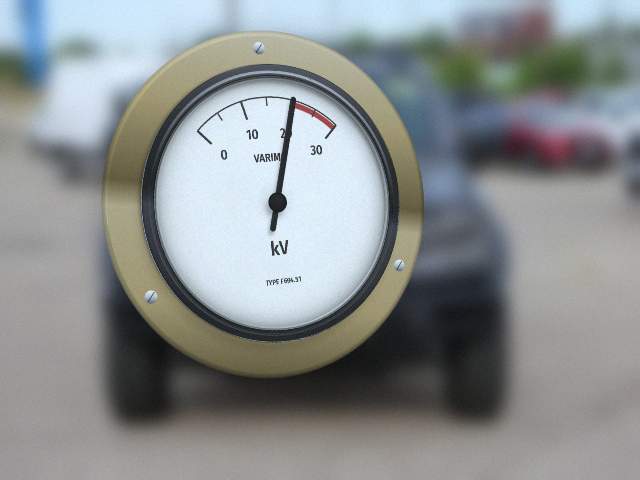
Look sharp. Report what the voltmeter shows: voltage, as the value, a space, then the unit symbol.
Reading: 20 kV
